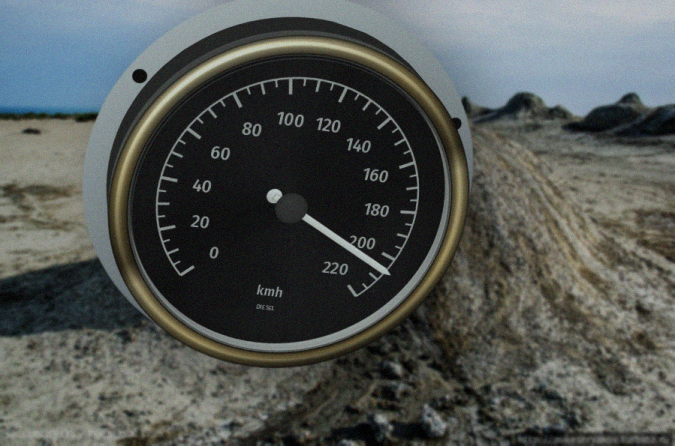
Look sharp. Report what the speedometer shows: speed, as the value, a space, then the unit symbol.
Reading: 205 km/h
